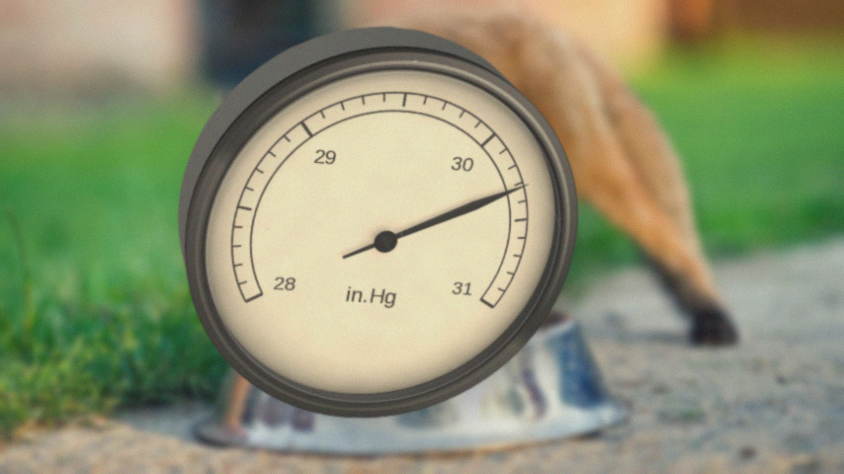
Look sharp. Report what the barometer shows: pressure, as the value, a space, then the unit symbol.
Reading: 30.3 inHg
